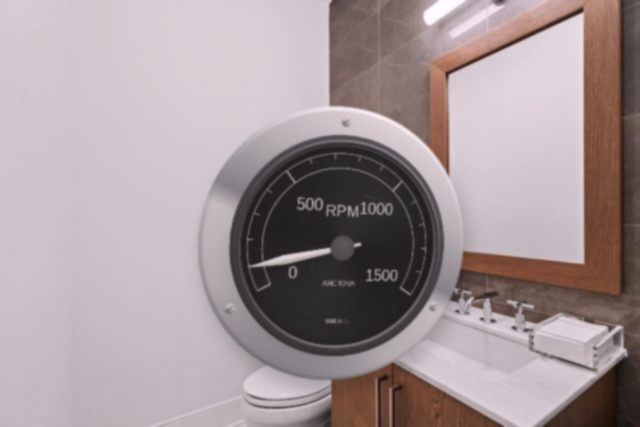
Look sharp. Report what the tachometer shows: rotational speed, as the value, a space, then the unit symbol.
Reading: 100 rpm
